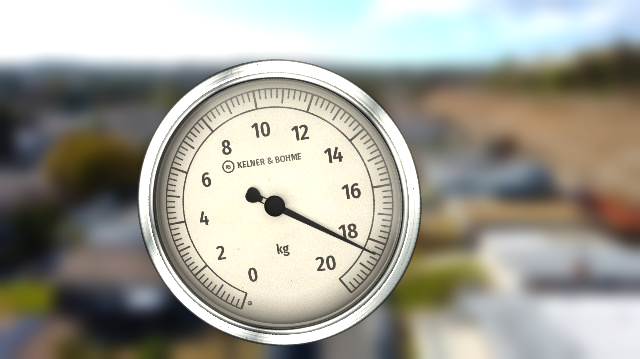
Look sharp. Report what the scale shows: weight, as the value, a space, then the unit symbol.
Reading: 18.4 kg
